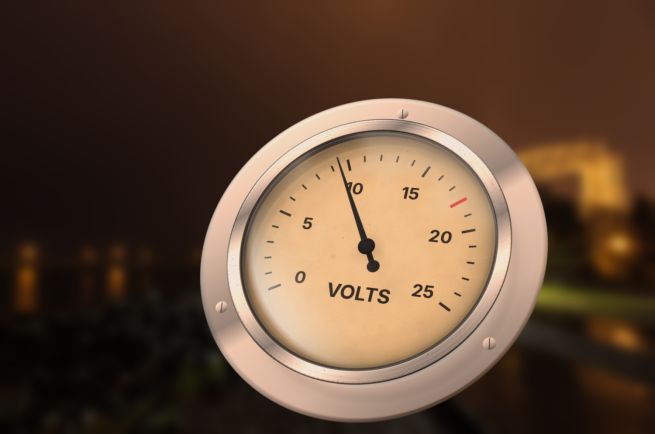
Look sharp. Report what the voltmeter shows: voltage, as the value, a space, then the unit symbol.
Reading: 9.5 V
